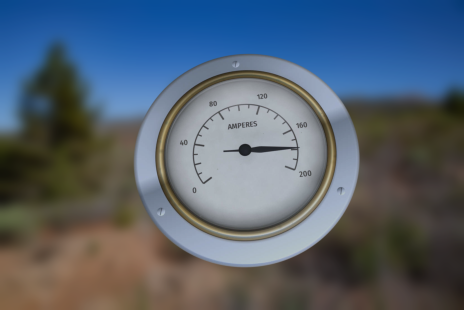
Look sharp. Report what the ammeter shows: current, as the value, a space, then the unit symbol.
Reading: 180 A
